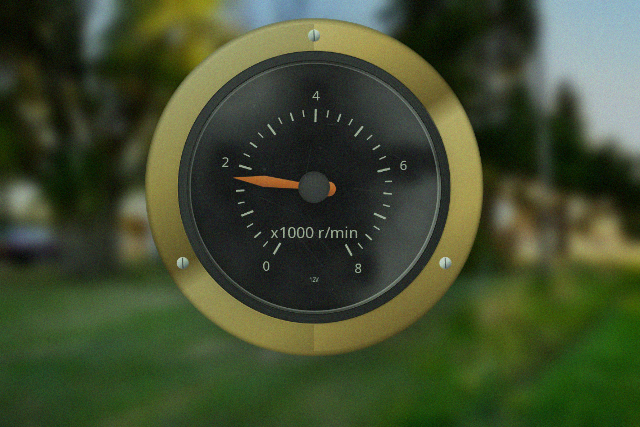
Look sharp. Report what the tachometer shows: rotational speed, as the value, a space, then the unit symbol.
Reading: 1750 rpm
